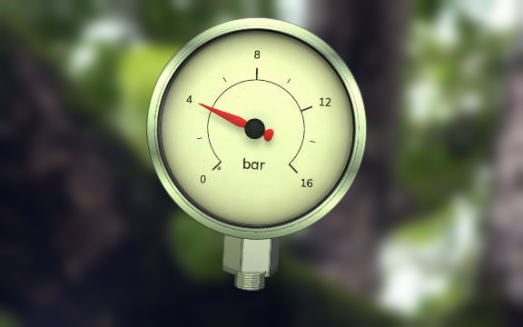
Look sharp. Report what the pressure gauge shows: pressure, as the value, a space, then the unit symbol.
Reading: 4 bar
